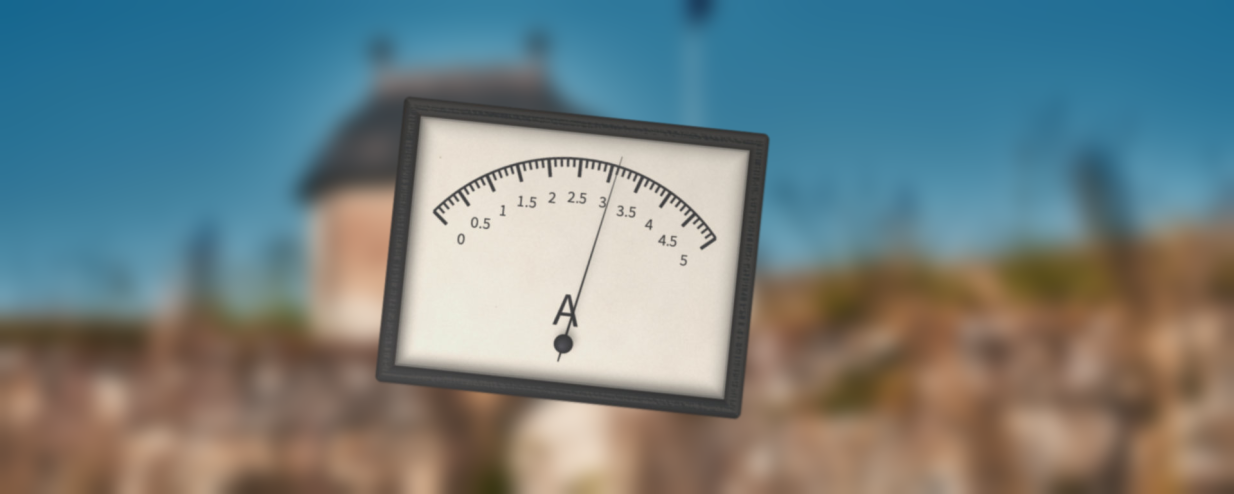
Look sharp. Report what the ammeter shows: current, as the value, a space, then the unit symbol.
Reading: 3.1 A
